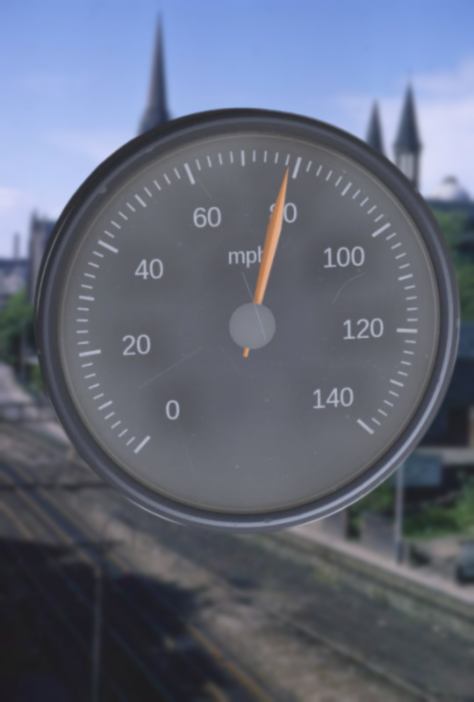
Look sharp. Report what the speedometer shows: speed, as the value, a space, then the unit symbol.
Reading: 78 mph
